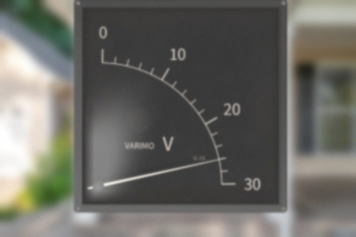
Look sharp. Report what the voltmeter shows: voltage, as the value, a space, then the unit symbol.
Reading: 26 V
